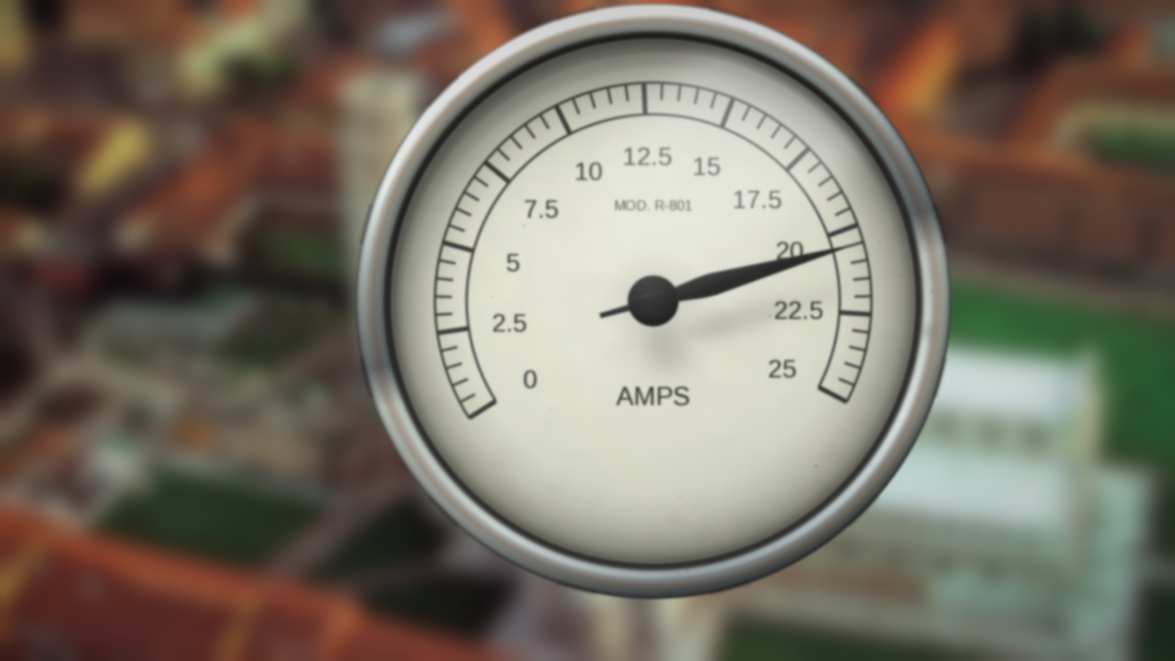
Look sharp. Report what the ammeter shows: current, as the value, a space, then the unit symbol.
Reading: 20.5 A
